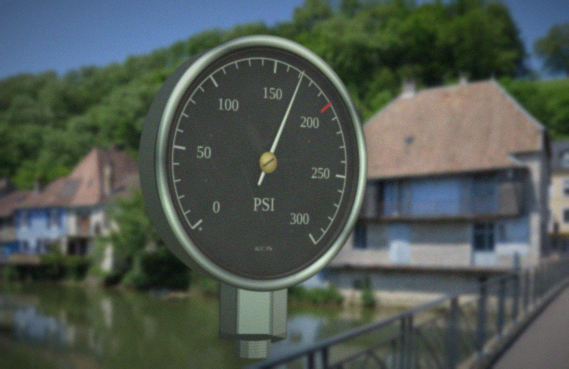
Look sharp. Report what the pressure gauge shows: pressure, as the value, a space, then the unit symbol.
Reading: 170 psi
